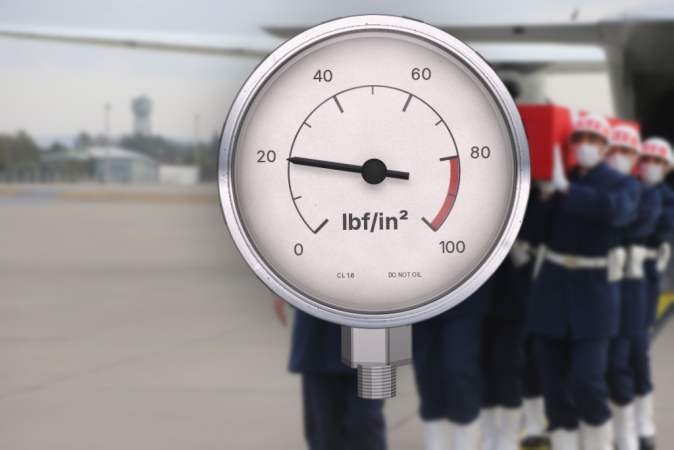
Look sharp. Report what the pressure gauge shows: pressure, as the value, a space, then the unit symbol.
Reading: 20 psi
